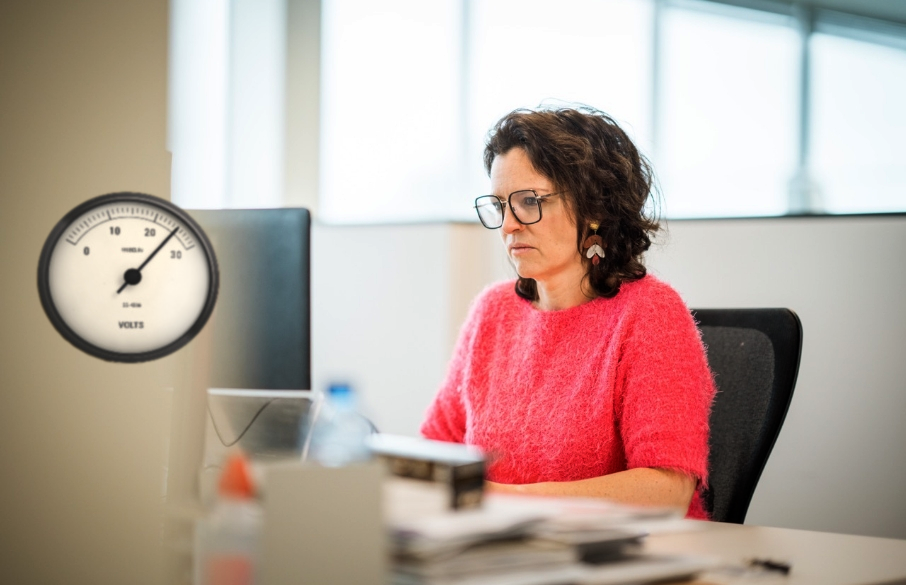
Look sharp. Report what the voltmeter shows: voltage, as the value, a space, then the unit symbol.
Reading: 25 V
